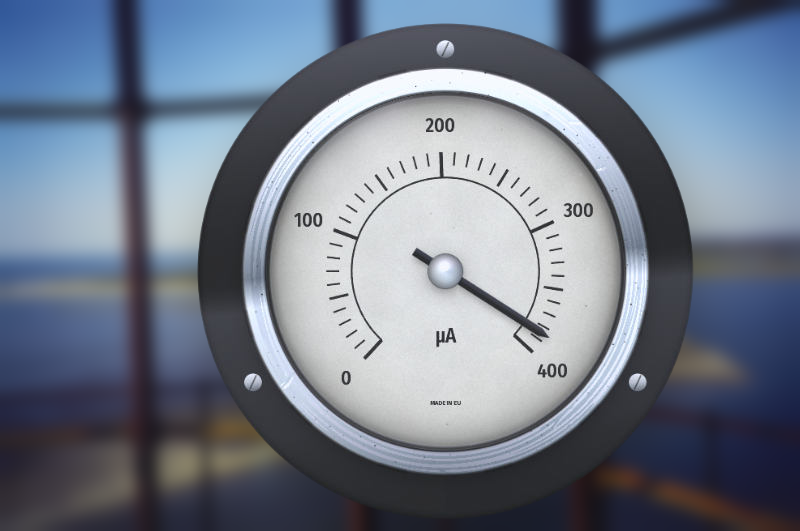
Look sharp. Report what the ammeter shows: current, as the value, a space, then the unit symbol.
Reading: 385 µA
